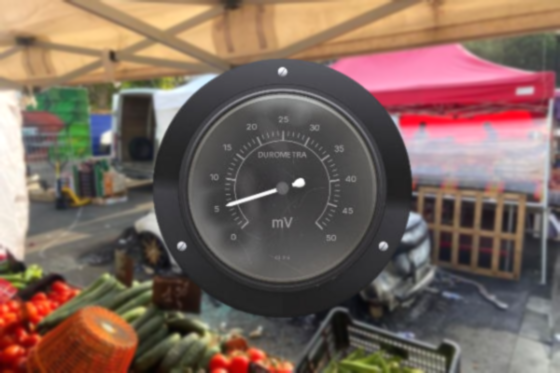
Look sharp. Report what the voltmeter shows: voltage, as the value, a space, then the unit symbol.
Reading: 5 mV
